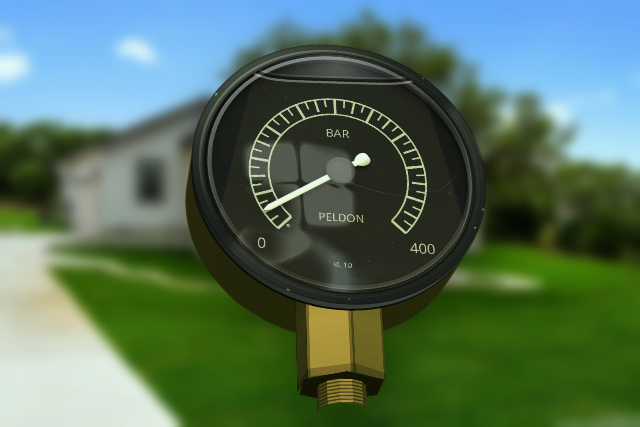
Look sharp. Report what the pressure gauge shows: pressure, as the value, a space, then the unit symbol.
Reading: 20 bar
